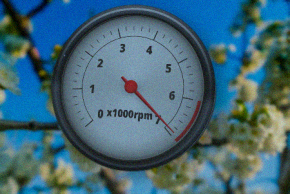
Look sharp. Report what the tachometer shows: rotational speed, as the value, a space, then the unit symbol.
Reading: 6900 rpm
